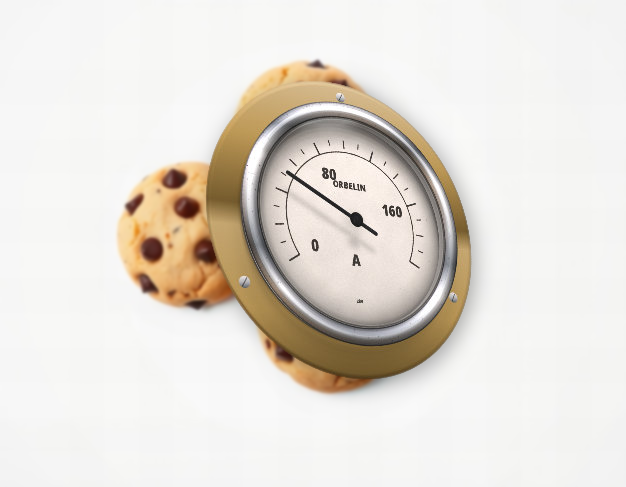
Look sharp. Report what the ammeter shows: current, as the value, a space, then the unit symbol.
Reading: 50 A
